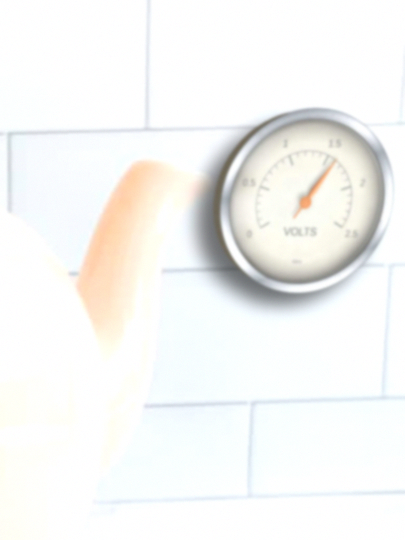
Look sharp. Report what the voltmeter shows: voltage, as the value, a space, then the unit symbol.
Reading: 1.6 V
